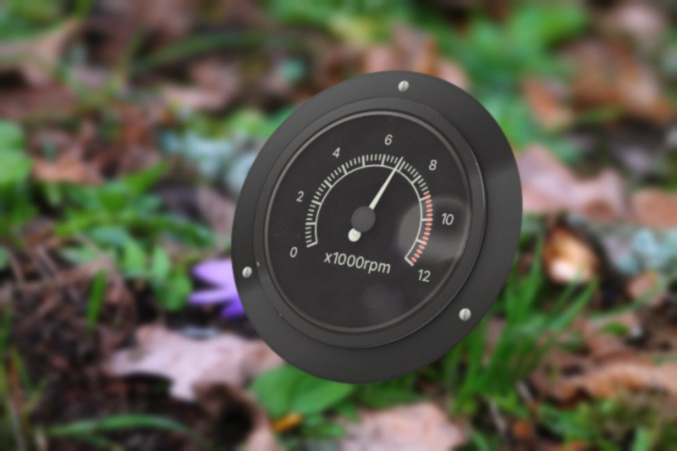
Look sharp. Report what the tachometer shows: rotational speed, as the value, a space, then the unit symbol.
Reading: 7000 rpm
